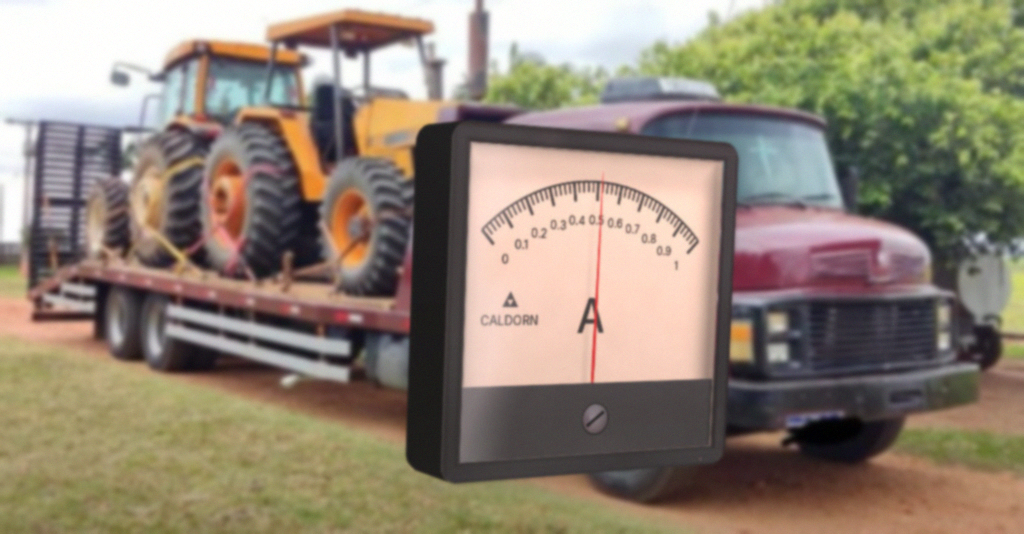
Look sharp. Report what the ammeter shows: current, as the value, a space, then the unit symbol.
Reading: 0.5 A
